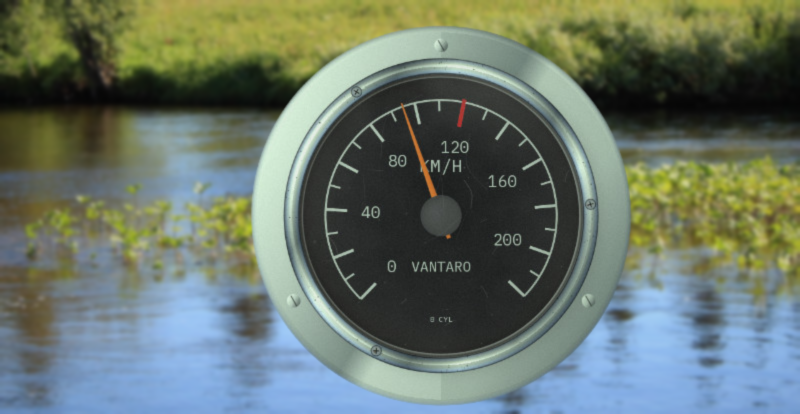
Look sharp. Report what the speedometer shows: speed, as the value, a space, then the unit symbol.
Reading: 95 km/h
